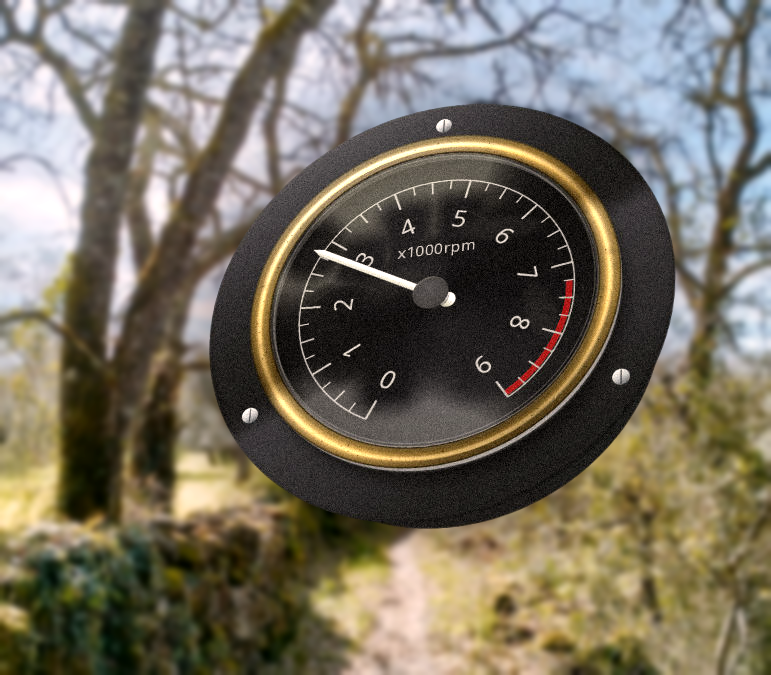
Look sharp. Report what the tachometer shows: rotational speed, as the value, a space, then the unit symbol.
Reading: 2750 rpm
